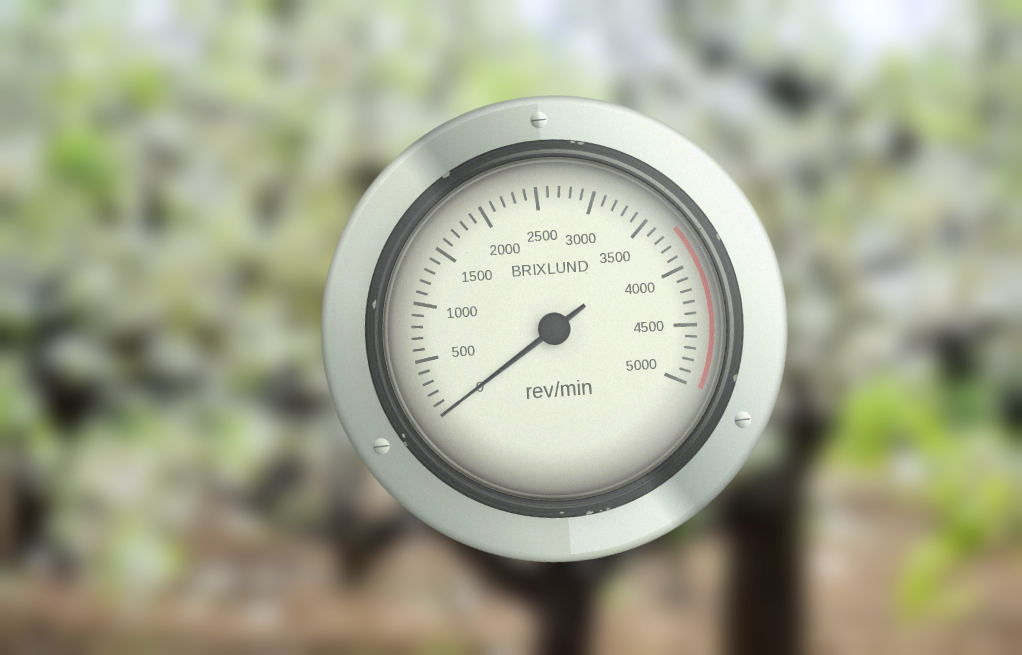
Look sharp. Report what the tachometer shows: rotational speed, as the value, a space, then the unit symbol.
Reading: 0 rpm
